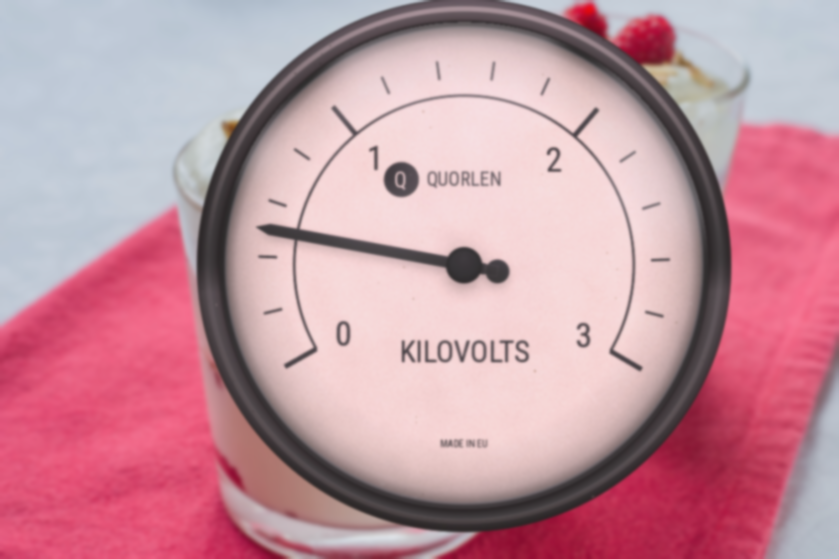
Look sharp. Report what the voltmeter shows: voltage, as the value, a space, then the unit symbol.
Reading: 0.5 kV
